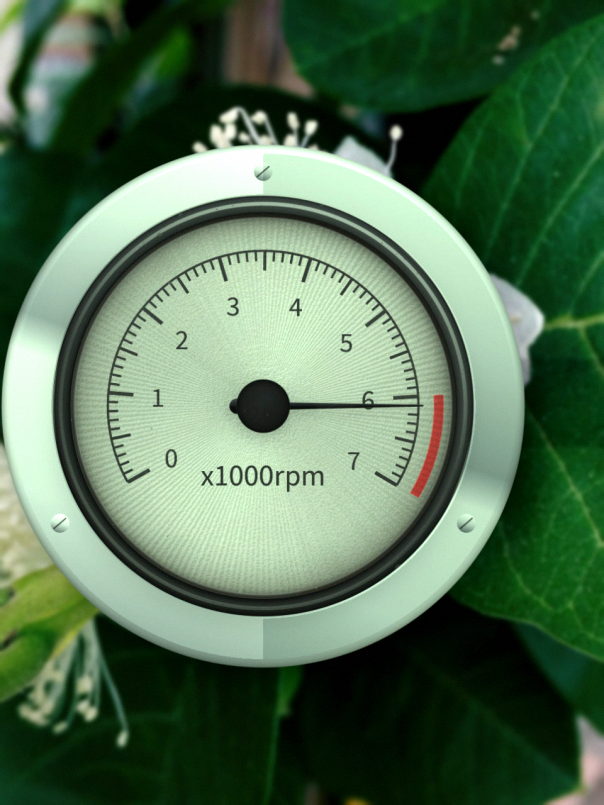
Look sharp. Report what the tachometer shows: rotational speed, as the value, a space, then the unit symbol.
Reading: 6100 rpm
